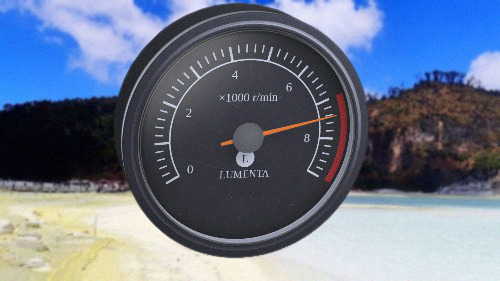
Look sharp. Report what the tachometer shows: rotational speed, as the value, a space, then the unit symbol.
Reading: 7400 rpm
